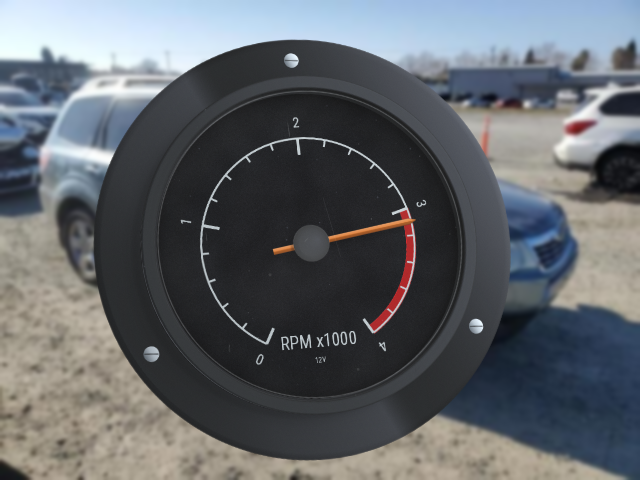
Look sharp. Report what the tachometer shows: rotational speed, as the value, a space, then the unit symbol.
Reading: 3100 rpm
